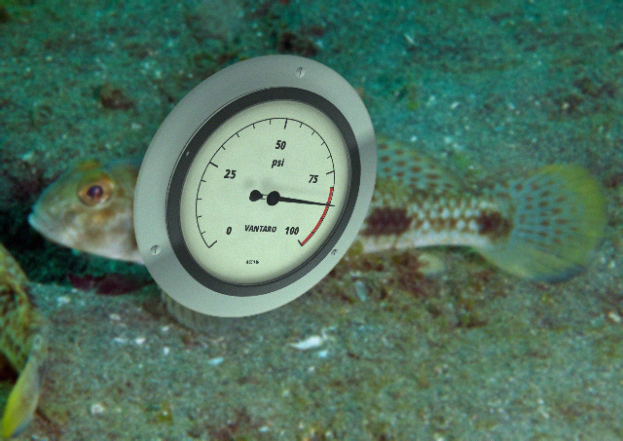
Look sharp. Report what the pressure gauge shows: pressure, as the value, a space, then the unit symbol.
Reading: 85 psi
